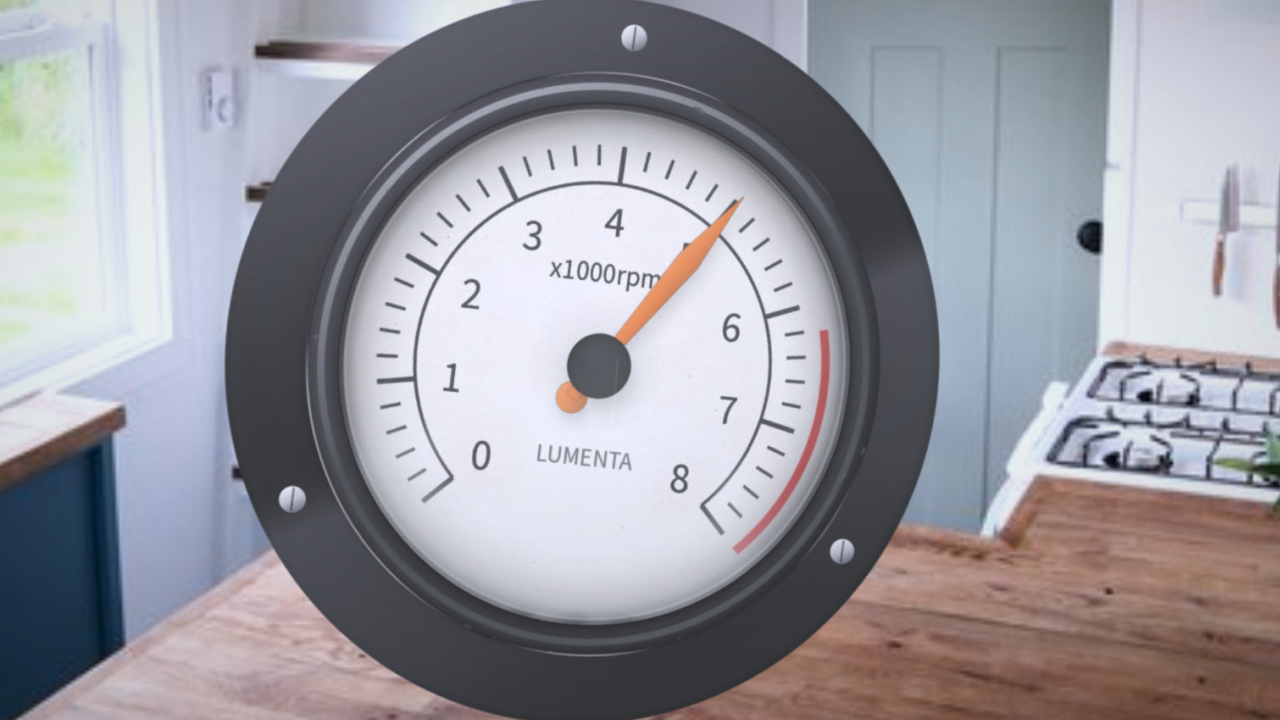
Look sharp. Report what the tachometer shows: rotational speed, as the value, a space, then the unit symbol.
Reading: 5000 rpm
